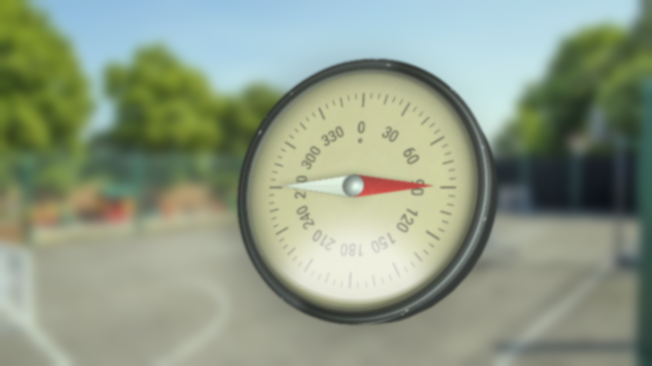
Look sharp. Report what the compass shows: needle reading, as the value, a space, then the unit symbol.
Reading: 90 °
